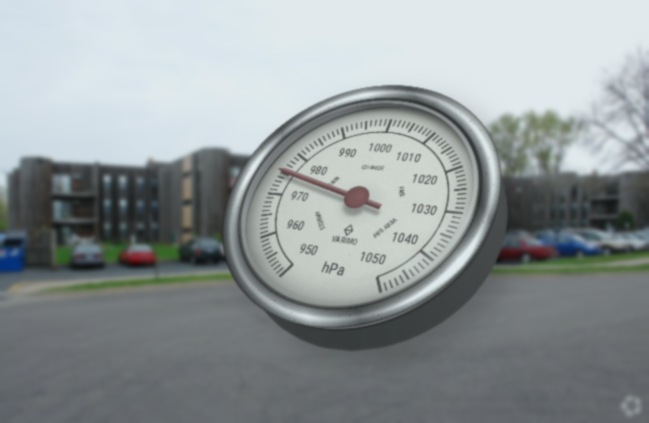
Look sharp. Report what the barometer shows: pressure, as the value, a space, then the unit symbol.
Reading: 975 hPa
